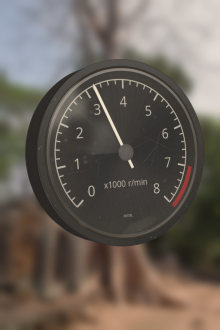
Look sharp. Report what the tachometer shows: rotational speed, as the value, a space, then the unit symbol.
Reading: 3200 rpm
